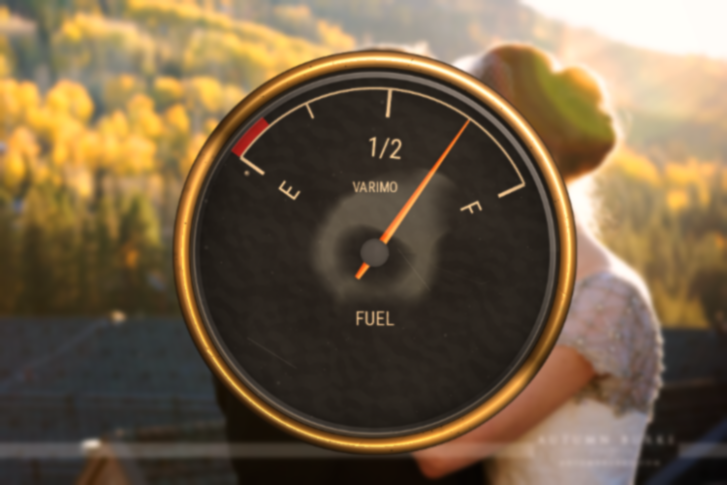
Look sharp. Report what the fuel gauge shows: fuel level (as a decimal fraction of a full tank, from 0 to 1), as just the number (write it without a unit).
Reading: 0.75
